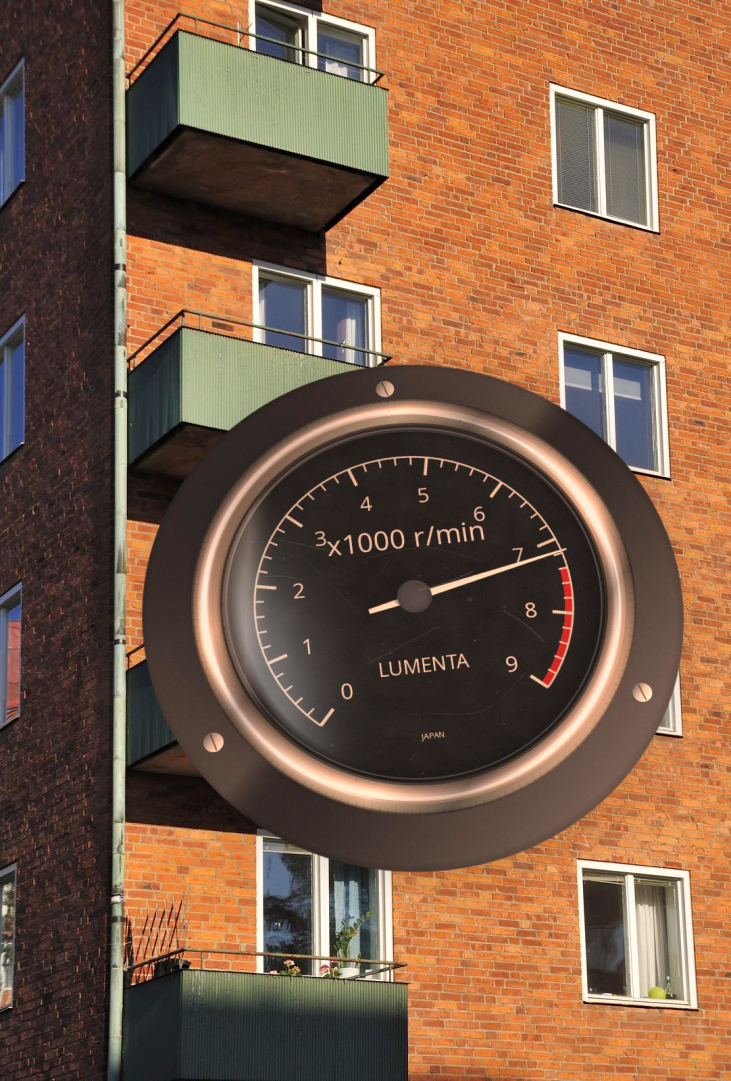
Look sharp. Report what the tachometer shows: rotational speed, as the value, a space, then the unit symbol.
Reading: 7200 rpm
